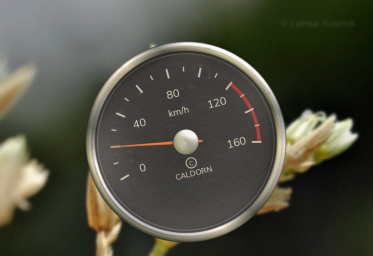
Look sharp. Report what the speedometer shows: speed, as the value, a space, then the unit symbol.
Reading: 20 km/h
